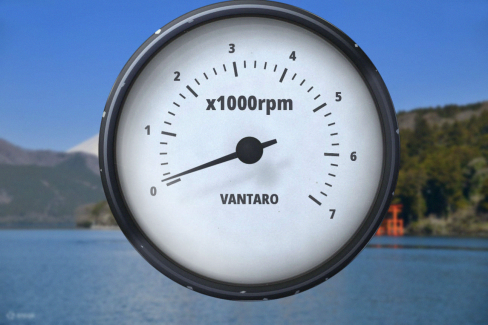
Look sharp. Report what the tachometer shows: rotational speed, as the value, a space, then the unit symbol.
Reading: 100 rpm
